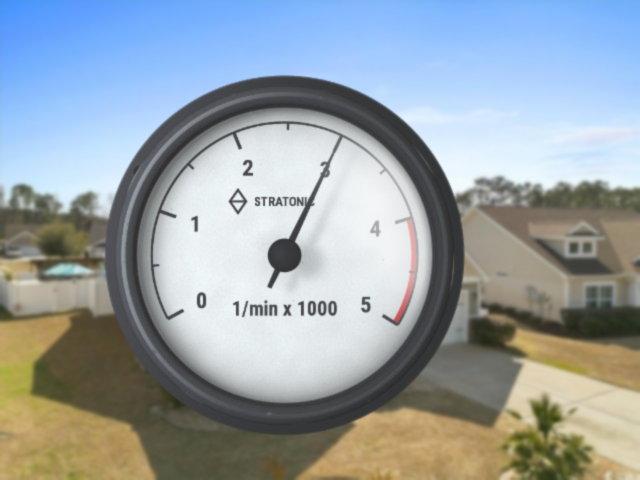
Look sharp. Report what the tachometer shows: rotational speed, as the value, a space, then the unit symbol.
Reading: 3000 rpm
